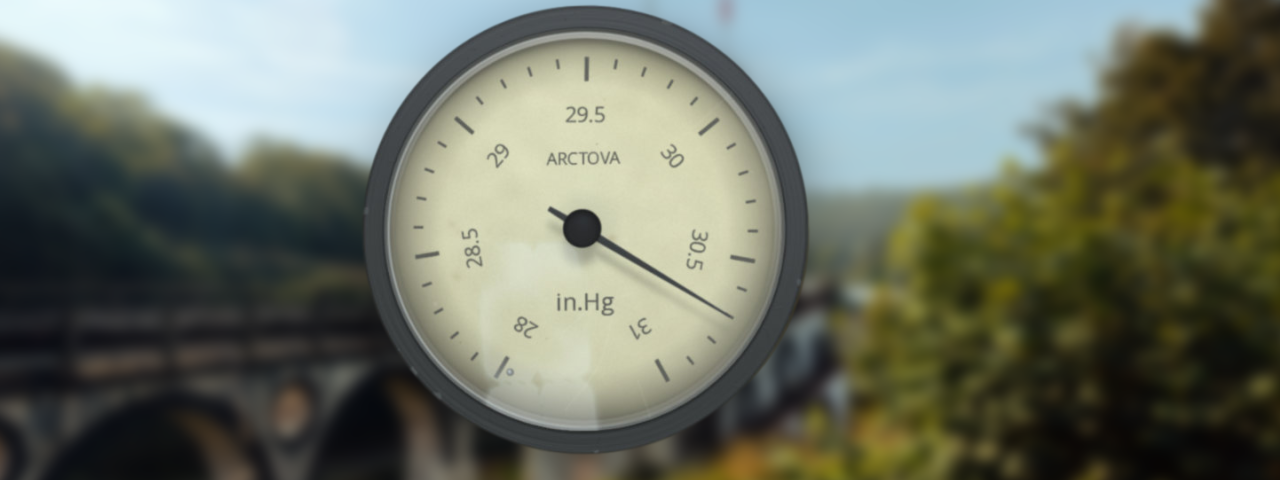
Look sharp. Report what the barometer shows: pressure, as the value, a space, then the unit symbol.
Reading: 30.7 inHg
